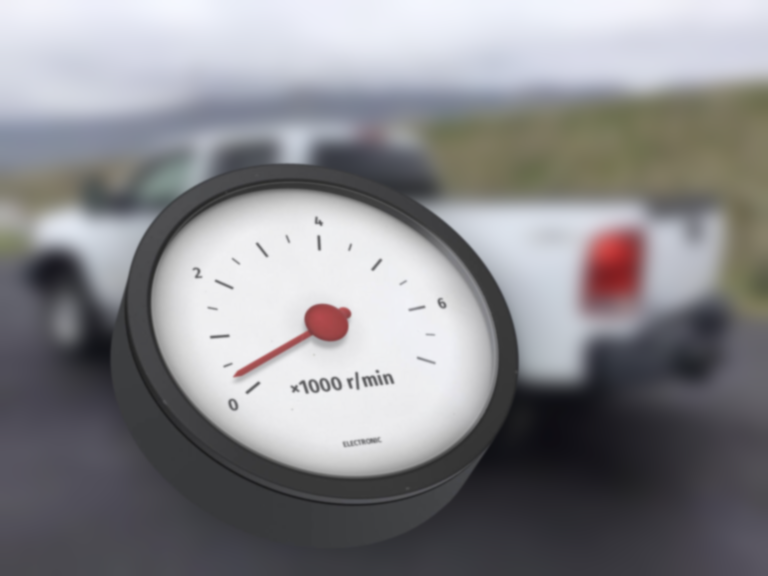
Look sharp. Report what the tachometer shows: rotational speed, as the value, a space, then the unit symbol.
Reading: 250 rpm
